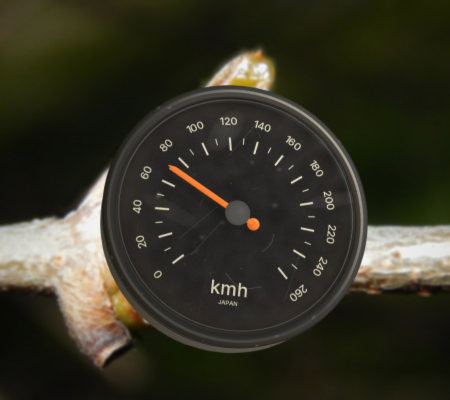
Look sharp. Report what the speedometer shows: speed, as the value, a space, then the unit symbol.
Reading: 70 km/h
